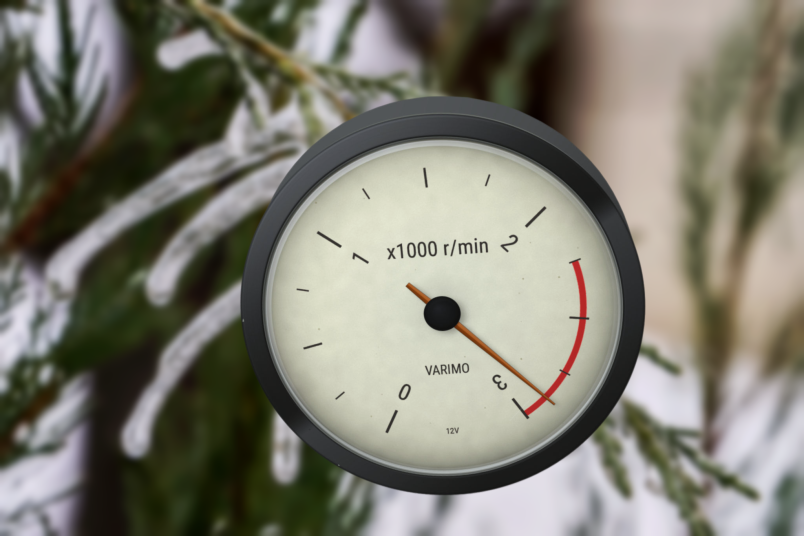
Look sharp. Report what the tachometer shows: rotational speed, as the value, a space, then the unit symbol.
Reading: 2875 rpm
